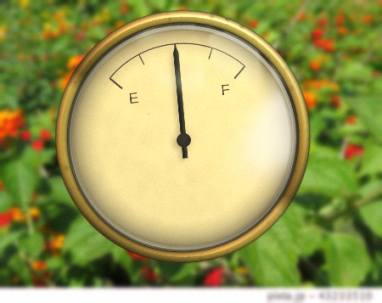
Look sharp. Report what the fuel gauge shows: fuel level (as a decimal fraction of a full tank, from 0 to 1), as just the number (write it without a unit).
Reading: 0.5
